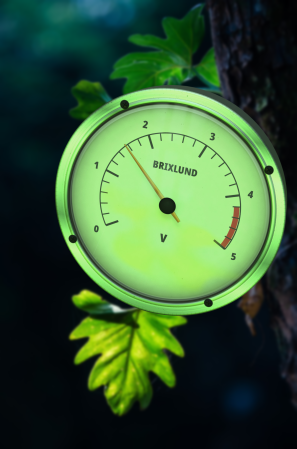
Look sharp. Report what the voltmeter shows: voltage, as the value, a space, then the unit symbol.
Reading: 1.6 V
